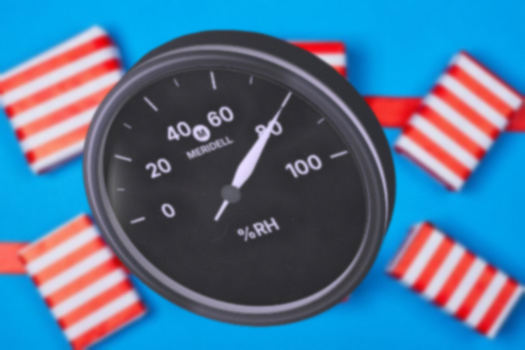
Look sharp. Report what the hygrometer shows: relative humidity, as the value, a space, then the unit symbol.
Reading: 80 %
